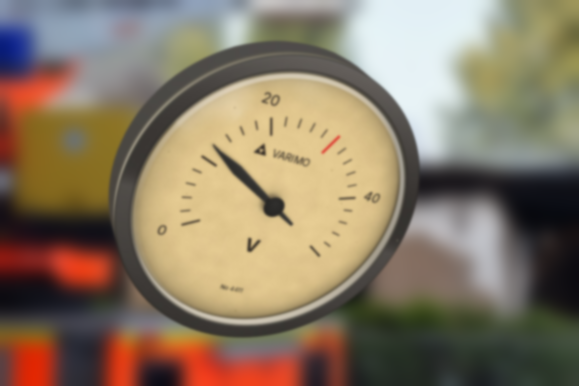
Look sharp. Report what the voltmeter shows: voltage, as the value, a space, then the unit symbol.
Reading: 12 V
